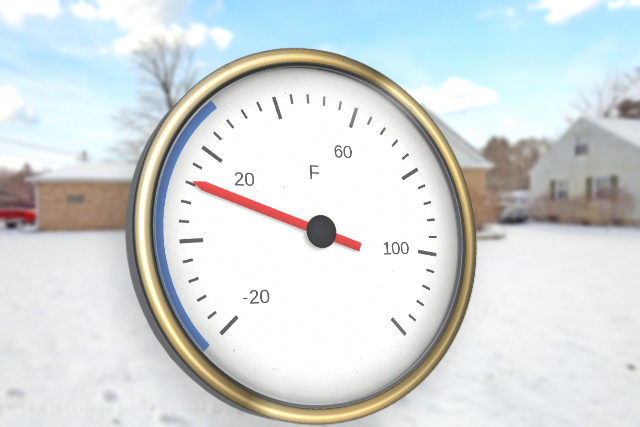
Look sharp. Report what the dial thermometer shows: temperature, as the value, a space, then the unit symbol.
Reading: 12 °F
